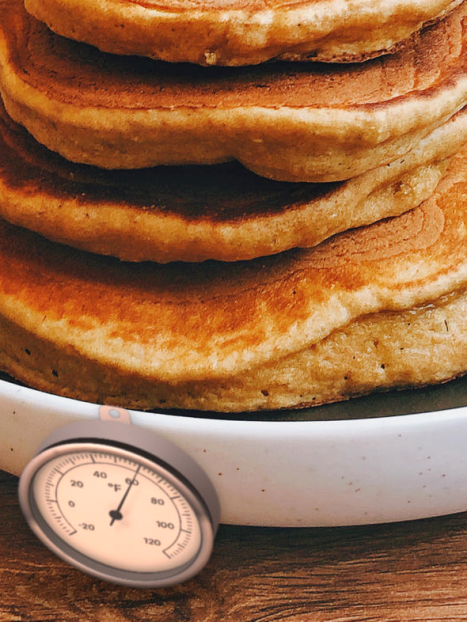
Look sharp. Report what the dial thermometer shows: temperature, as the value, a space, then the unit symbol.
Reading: 60 °F
